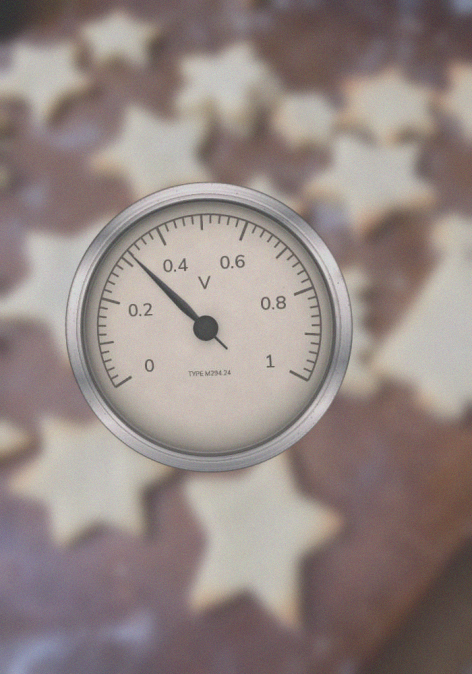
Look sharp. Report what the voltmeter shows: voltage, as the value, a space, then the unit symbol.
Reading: 0.32 V
